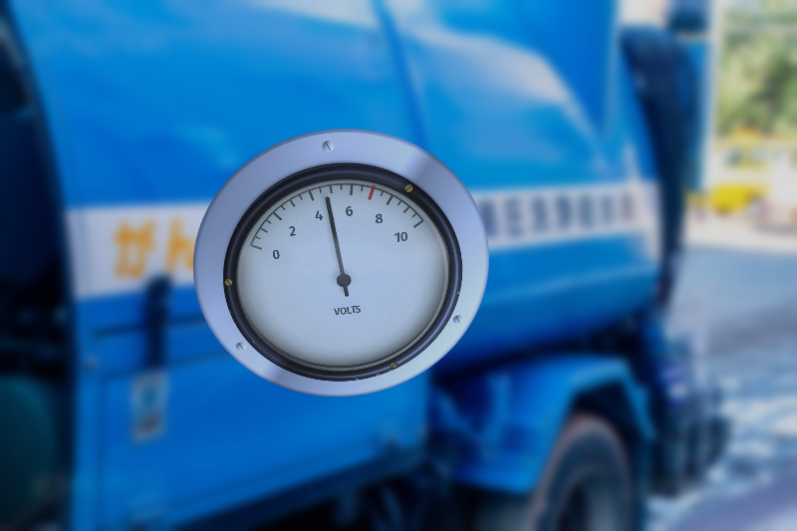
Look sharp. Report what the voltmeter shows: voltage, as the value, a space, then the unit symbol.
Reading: 4.75 V
